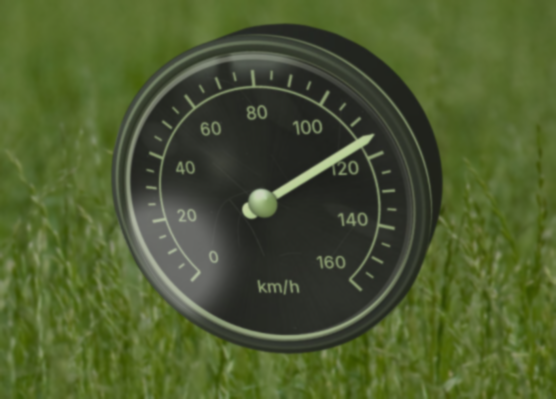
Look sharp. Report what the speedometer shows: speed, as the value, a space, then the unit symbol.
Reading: 115 km/h
